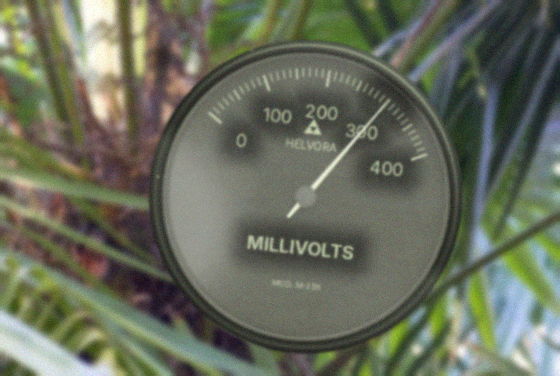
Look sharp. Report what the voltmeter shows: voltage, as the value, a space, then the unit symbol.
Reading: 300 mV
